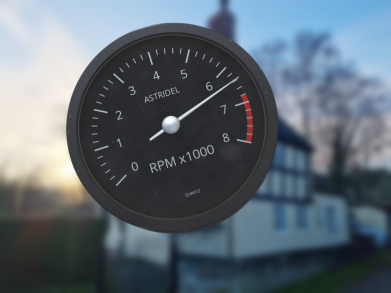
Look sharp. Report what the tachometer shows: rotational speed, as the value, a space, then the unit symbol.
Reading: 6400 rpm
